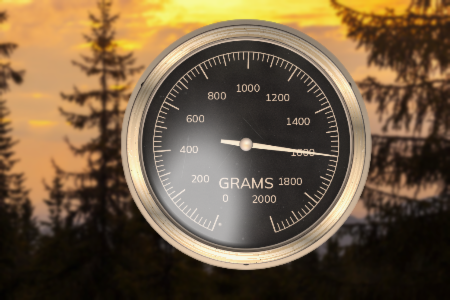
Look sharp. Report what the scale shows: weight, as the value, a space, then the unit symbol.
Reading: 1600 g
